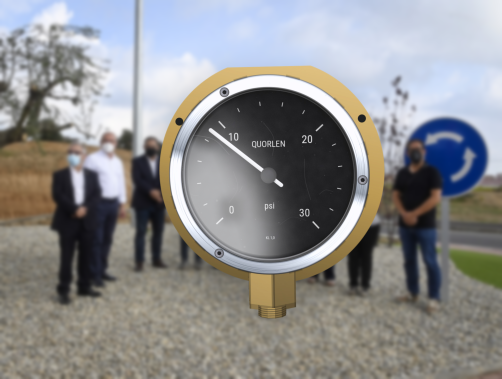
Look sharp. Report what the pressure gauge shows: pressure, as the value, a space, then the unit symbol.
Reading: 9 psi
